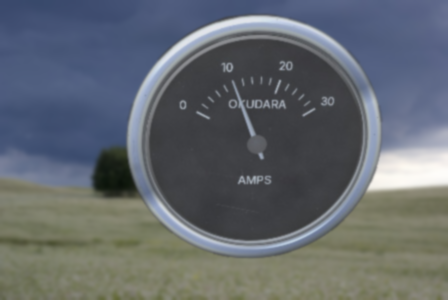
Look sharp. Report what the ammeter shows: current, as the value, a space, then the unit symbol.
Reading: 10 A
